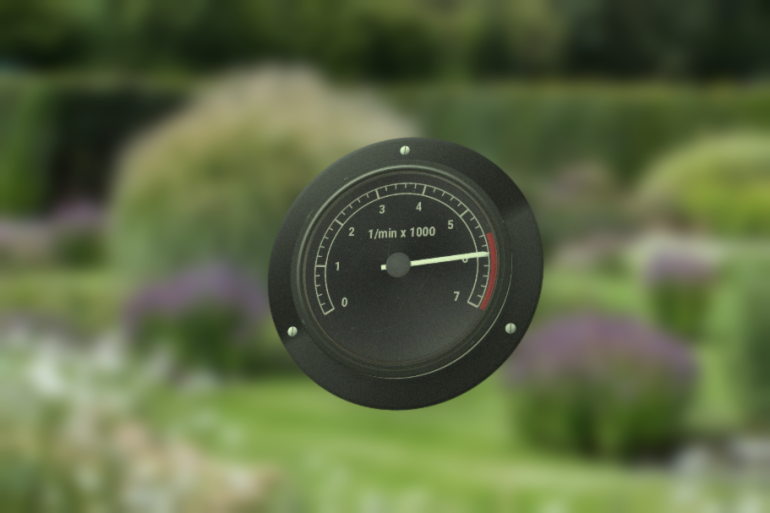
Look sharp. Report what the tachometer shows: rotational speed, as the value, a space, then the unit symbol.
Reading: 6000 rpm
